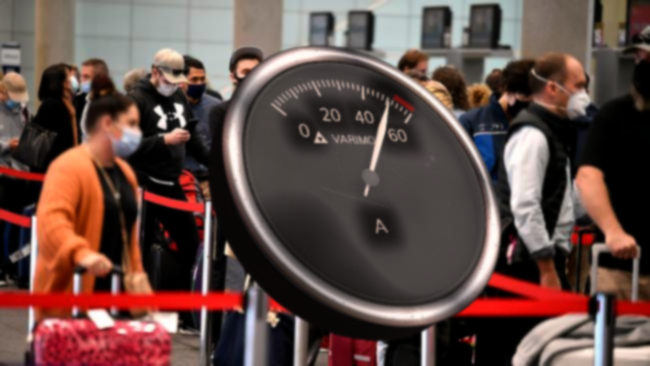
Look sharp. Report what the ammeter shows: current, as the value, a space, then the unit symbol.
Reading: 50 A
